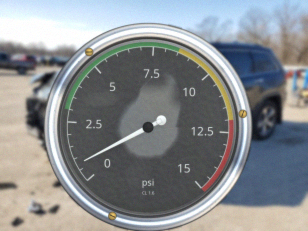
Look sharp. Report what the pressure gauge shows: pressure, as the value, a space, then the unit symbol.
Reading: 0.75 psi
